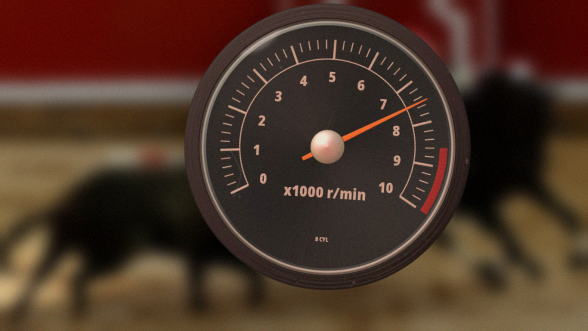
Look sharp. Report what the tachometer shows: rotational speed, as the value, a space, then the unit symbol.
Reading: 7500 rpm
